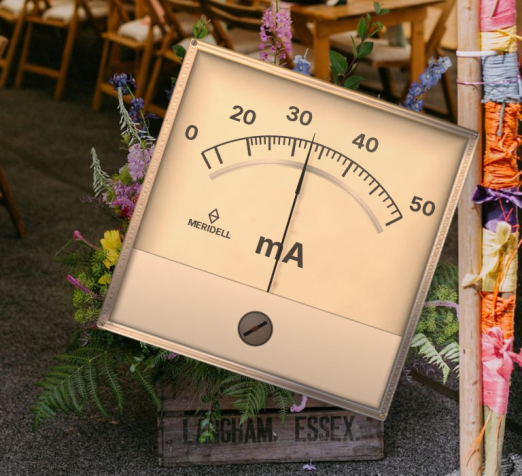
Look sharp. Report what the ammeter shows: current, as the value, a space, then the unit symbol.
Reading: 33 mA
